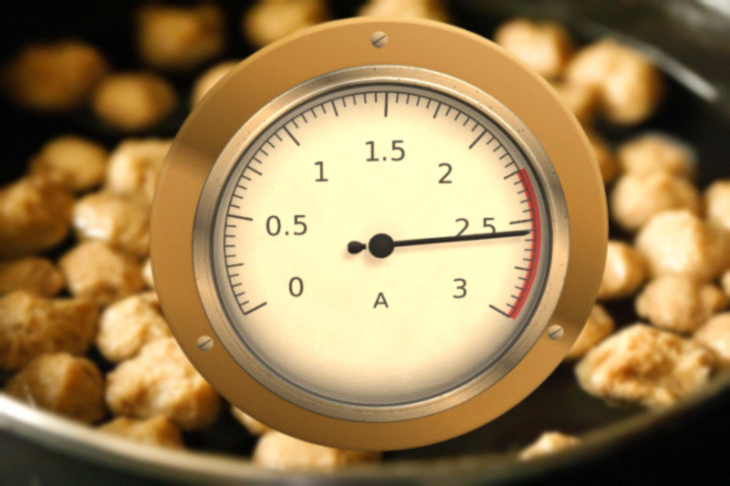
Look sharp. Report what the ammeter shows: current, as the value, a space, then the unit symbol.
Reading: 2.55 A
